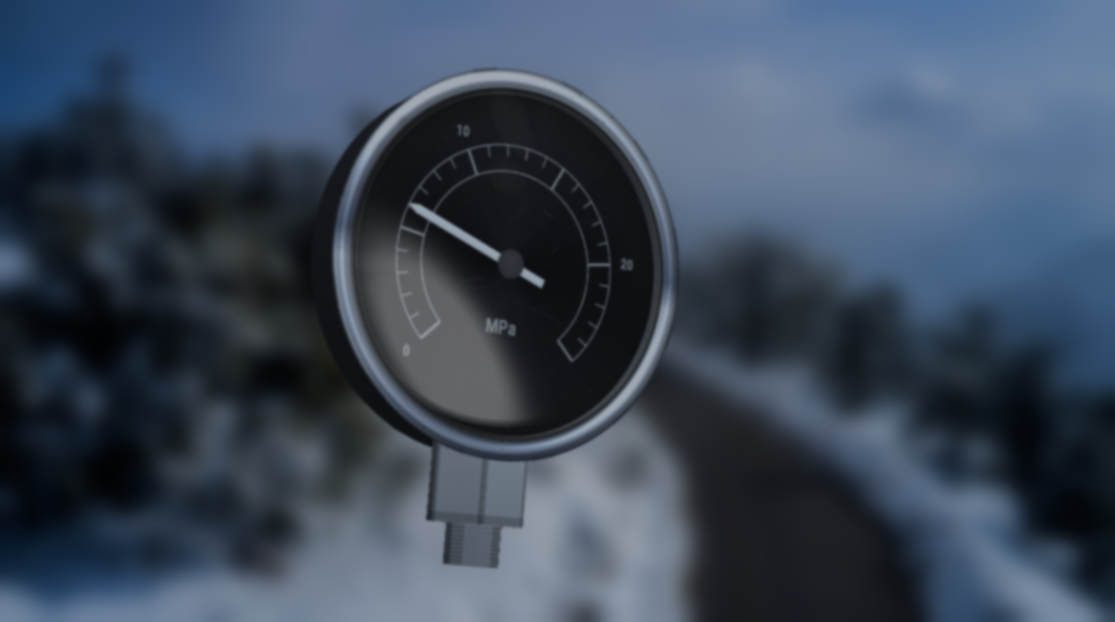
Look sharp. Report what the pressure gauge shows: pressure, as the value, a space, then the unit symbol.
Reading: 6 MPa
